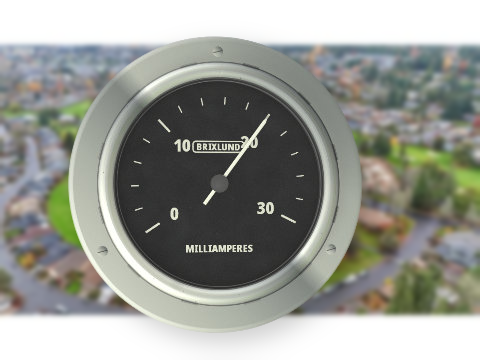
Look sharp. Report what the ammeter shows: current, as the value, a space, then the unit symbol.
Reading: 20 mA
